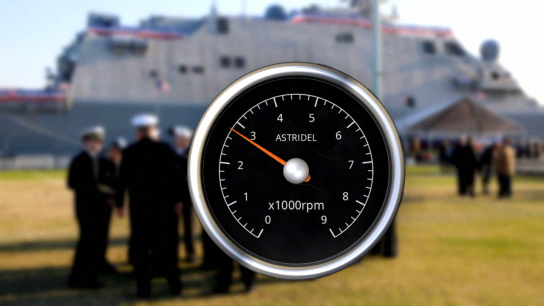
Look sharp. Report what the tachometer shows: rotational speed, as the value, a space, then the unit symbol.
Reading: 2800 rpm
